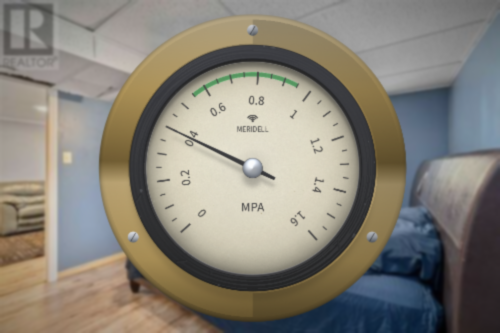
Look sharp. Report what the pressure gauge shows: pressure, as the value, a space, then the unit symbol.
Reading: 0.4 MPa
